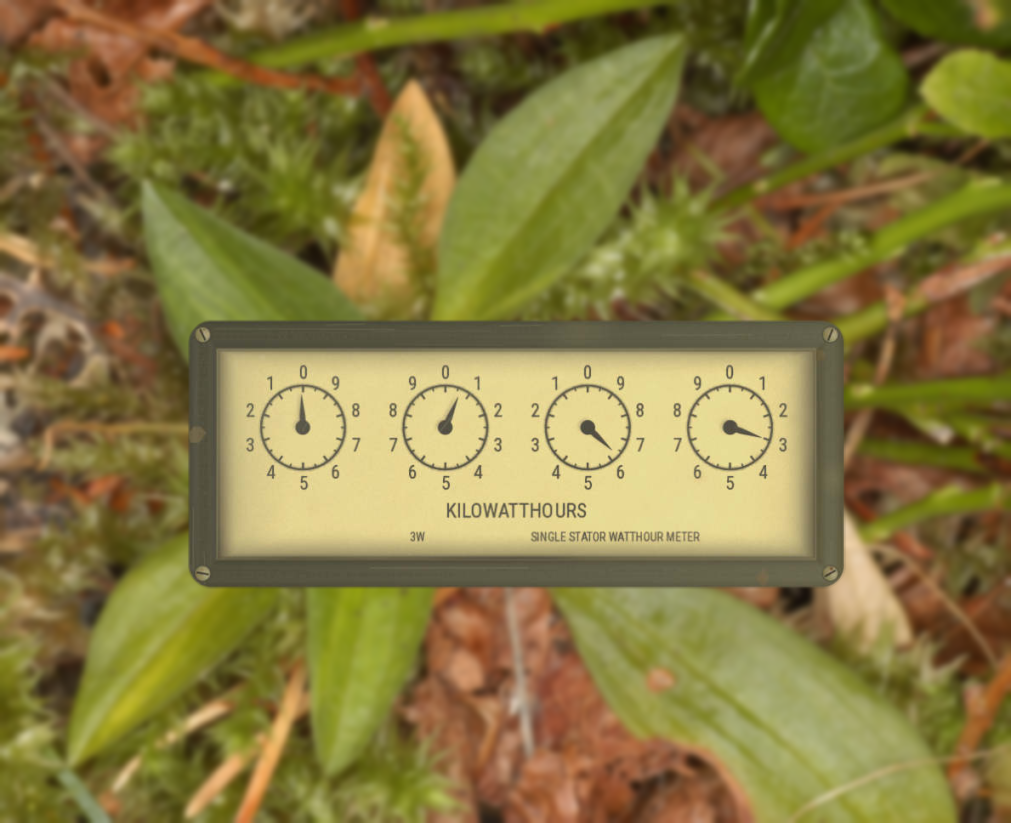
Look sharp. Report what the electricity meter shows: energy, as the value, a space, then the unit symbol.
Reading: 63 kWh
